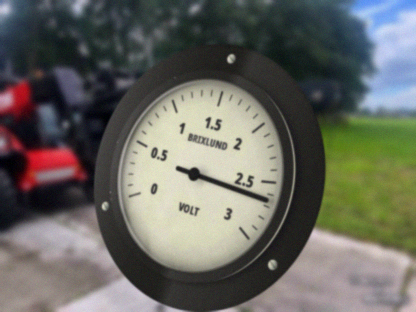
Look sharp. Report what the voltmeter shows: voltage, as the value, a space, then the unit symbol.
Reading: 2.65 V
